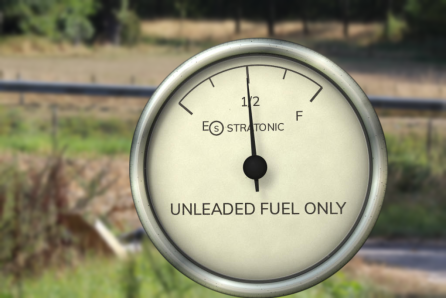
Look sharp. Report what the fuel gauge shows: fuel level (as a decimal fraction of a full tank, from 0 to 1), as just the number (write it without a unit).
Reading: 0.5
